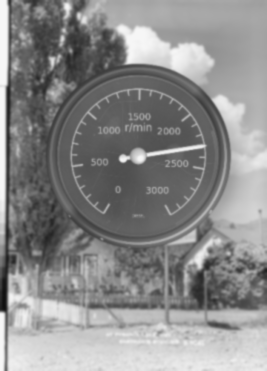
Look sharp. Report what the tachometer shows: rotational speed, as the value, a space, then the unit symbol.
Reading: 2300 rpm
